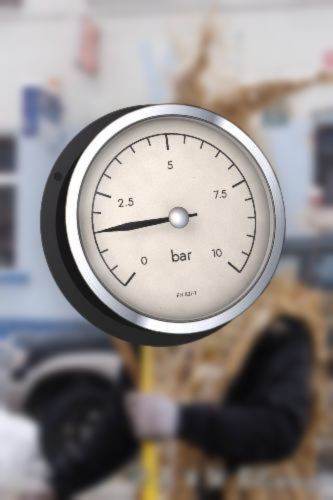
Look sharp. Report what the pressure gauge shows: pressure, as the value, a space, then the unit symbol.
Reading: 1.5 bar
